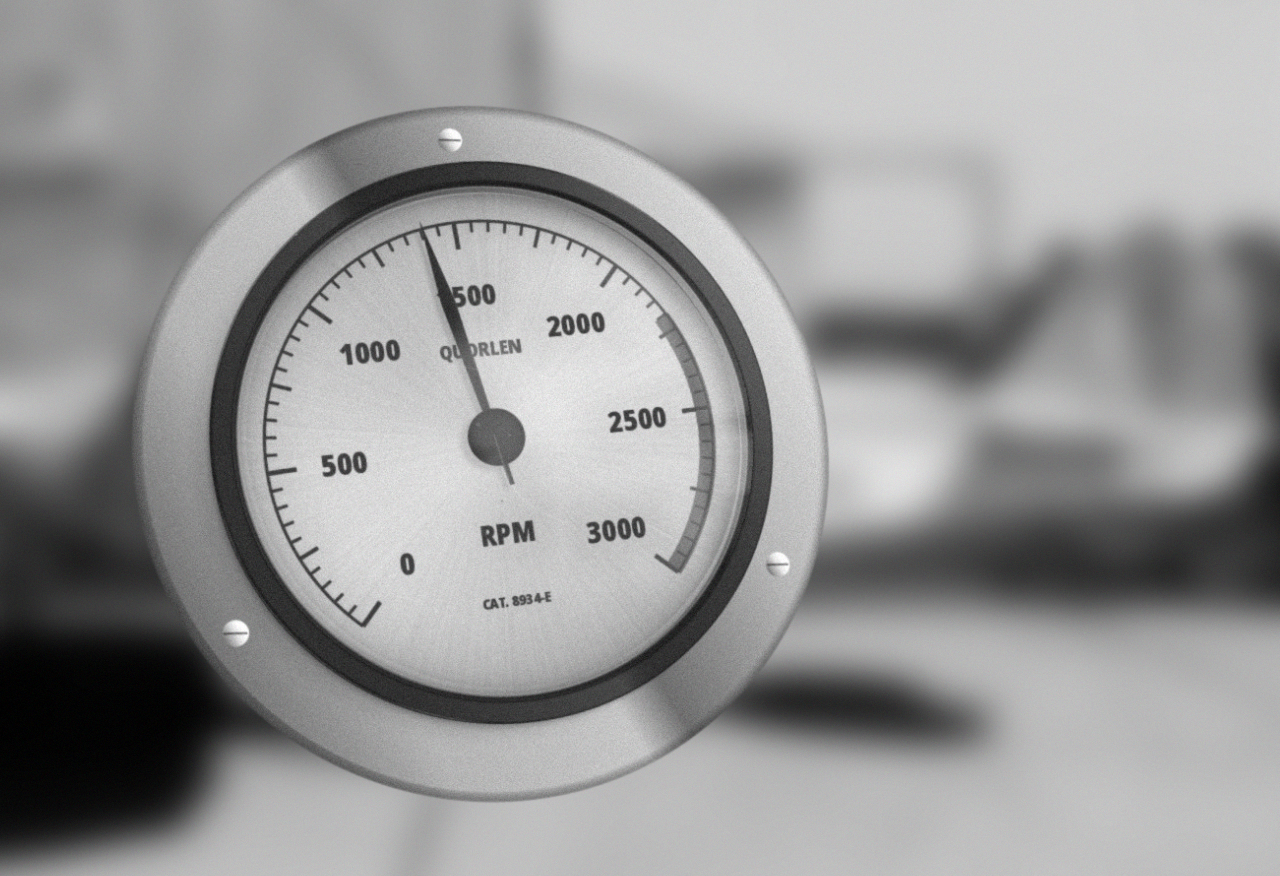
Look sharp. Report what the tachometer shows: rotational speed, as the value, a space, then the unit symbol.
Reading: 1400 rpm
